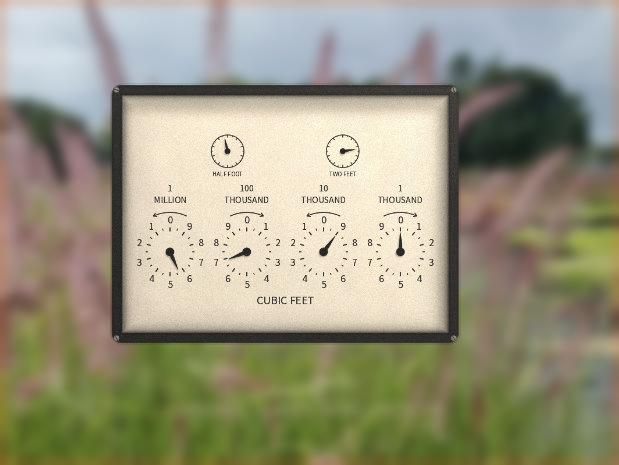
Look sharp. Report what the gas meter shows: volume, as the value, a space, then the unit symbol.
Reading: 569000 ft³
